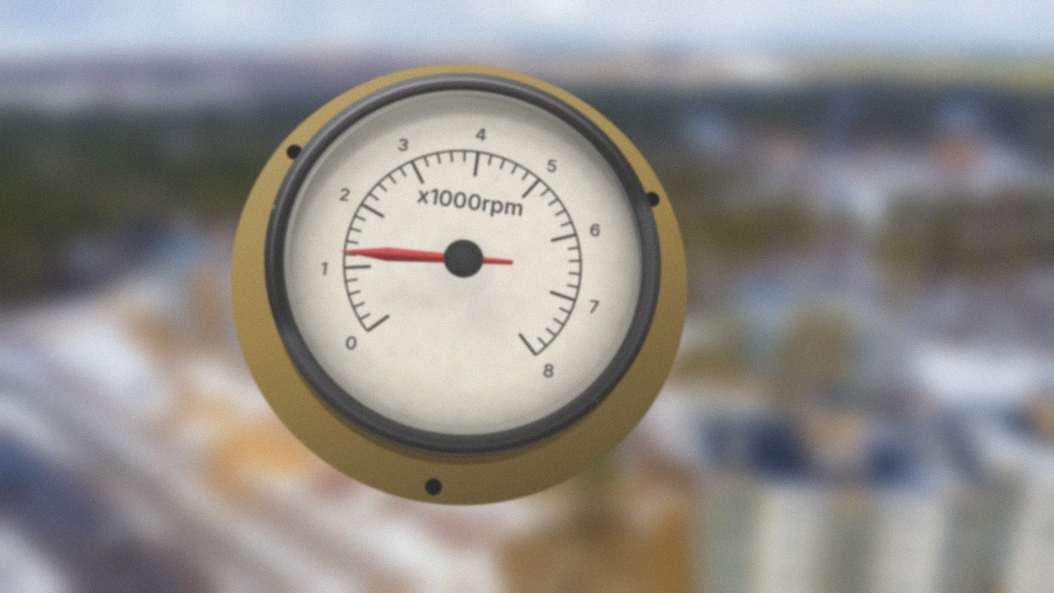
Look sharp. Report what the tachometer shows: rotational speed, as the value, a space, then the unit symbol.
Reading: 1200 rpm
